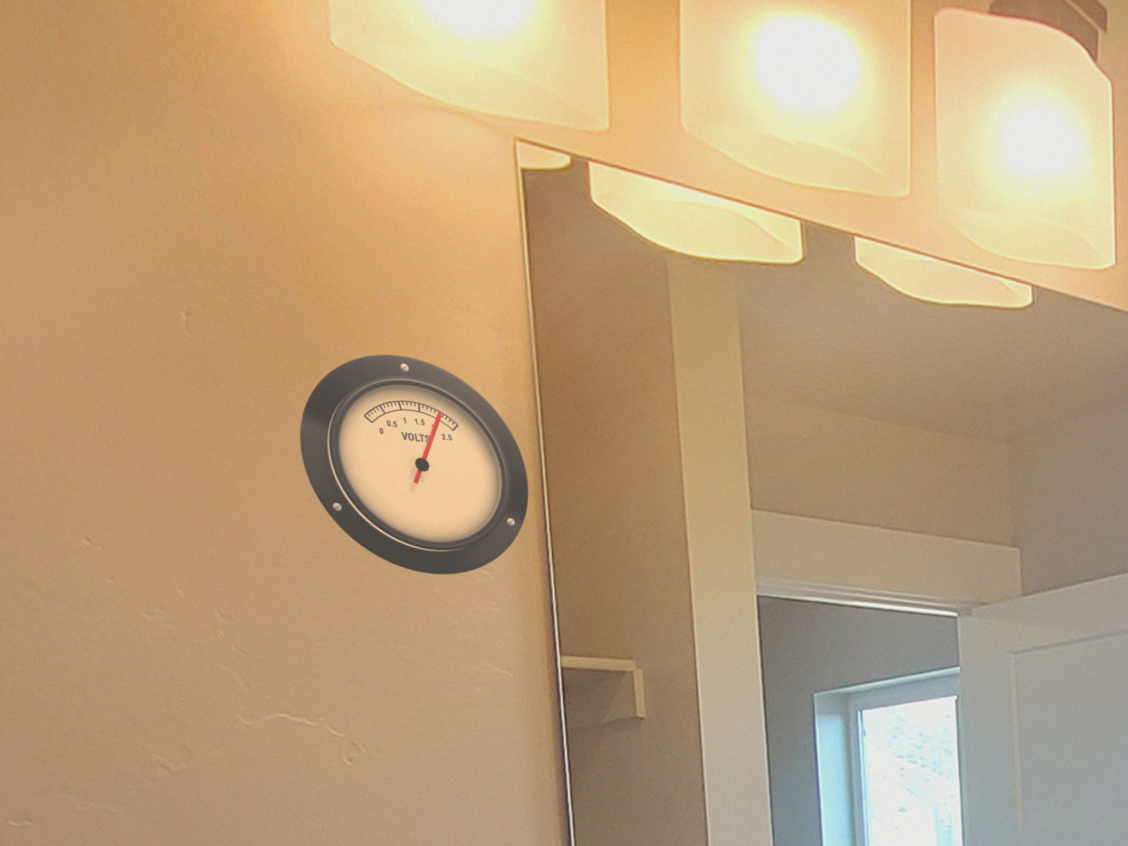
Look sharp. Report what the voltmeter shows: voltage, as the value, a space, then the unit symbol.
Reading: 2 V
